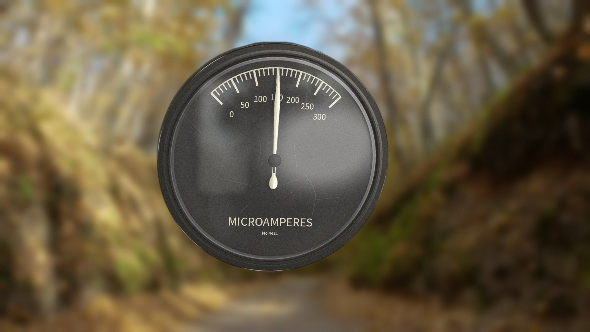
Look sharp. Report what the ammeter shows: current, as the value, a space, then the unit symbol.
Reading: 150 µA
